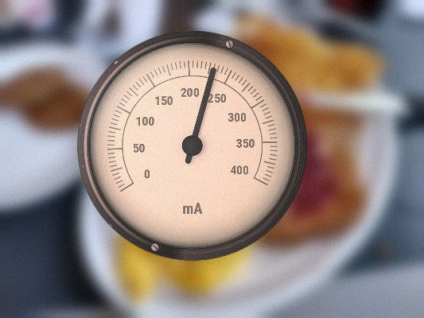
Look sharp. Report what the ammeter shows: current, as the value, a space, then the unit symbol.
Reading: 230 mA
